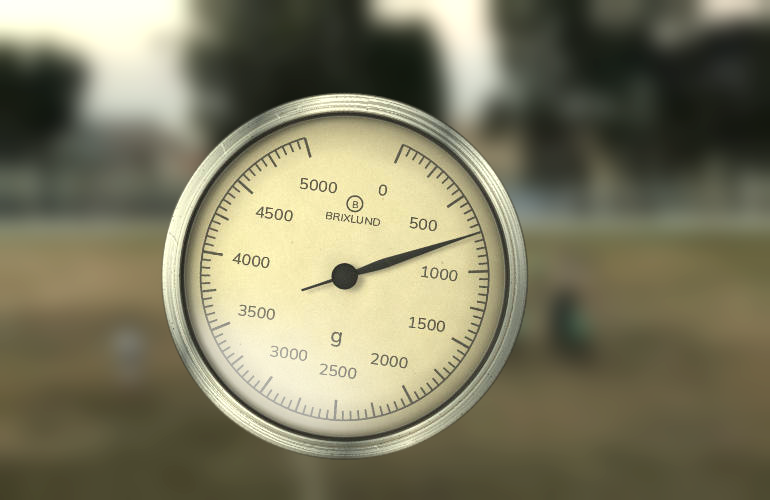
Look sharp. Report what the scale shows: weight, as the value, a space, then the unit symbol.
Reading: 750 g
